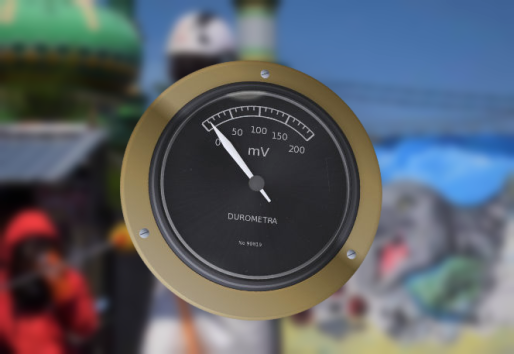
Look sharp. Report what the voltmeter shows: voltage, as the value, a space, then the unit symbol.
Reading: 10 mV
